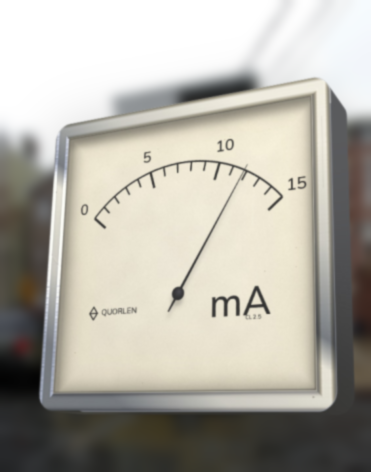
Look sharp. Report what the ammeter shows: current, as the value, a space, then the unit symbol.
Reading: 12 mA
